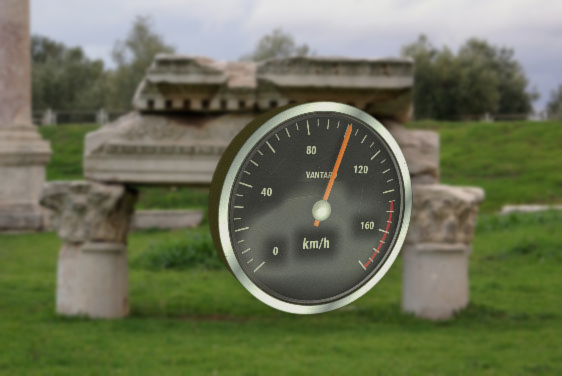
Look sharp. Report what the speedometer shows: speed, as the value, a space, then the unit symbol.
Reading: 100 km/h
